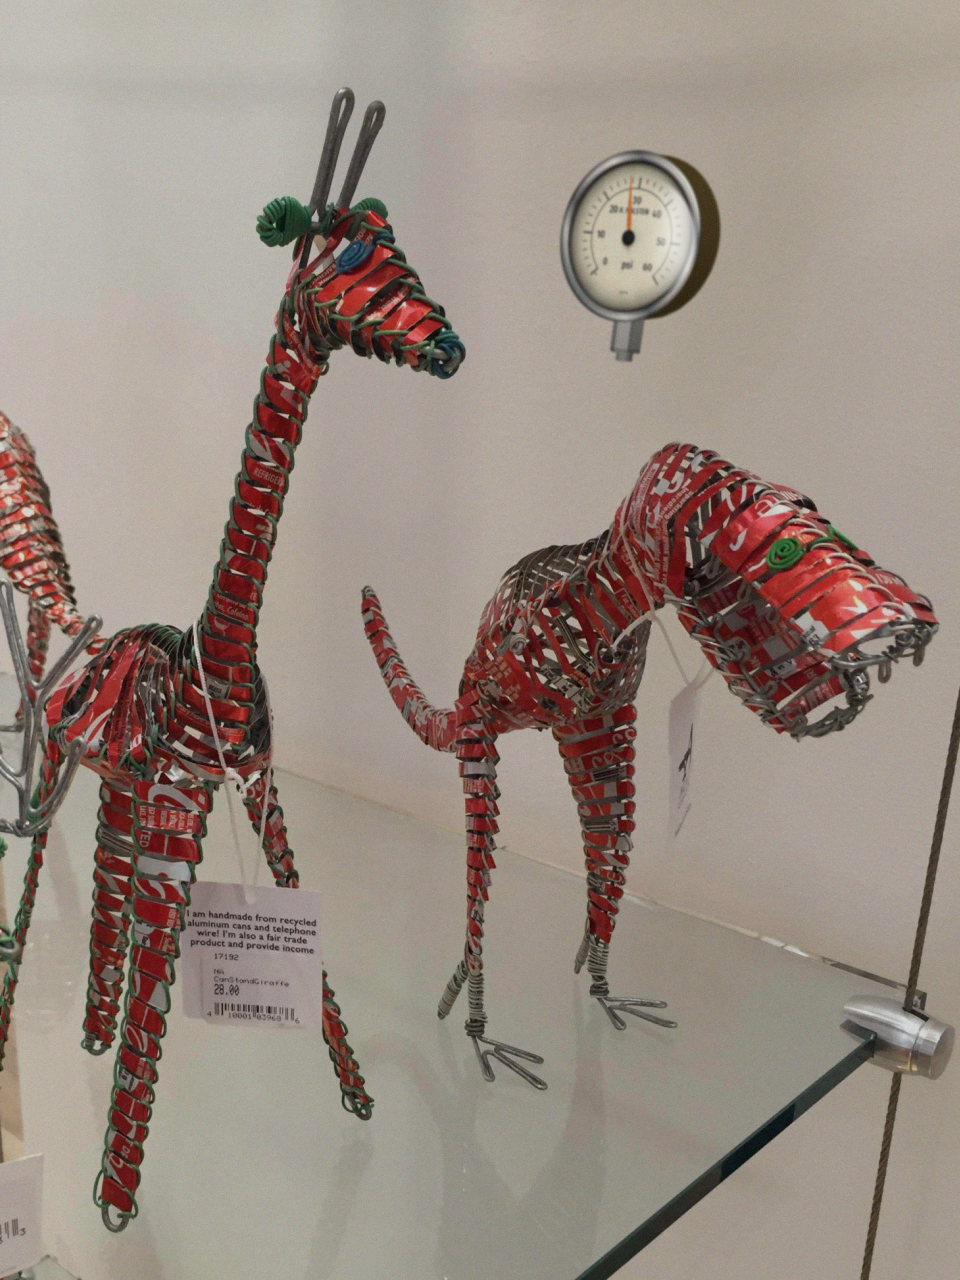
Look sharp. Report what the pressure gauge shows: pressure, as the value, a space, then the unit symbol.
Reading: 28 psi
